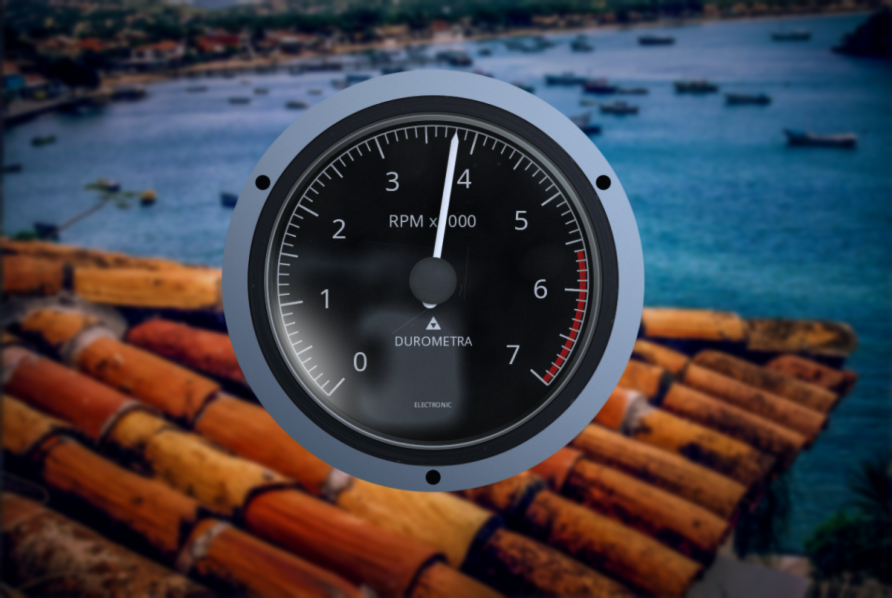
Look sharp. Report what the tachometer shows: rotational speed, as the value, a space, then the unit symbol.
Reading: 3800 rpm
